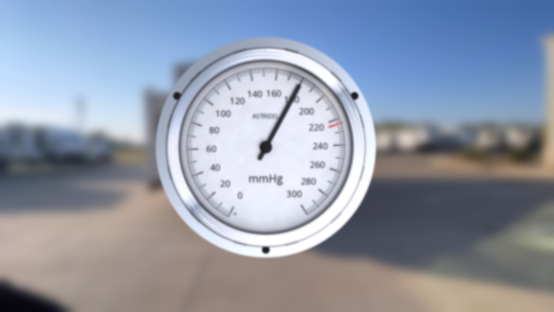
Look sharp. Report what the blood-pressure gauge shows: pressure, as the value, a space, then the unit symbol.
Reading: 180 mmHg
